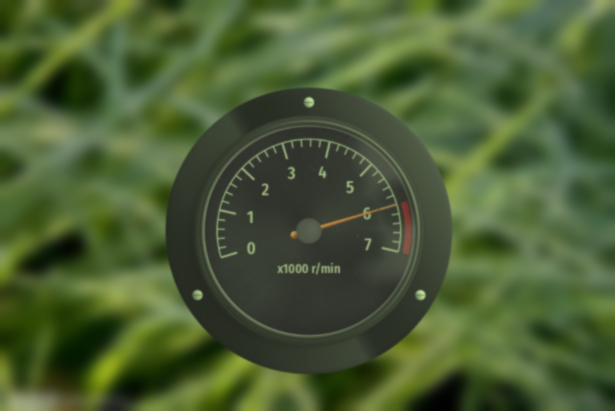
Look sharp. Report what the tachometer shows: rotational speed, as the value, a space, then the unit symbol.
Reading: 6000 rpm
